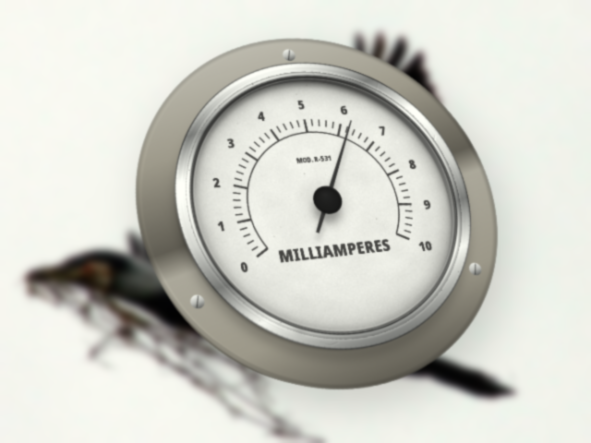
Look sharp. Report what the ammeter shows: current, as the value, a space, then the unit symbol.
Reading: 6.2 mA
